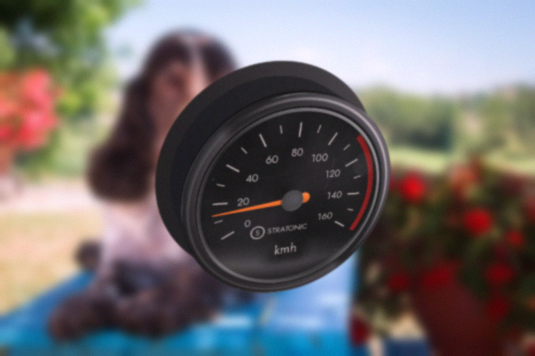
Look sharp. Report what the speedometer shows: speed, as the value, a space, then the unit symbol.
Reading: 15 km/h
